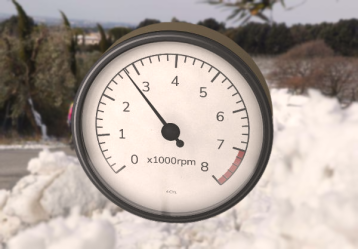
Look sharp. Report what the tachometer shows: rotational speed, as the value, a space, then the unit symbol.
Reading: 2800 rpm
